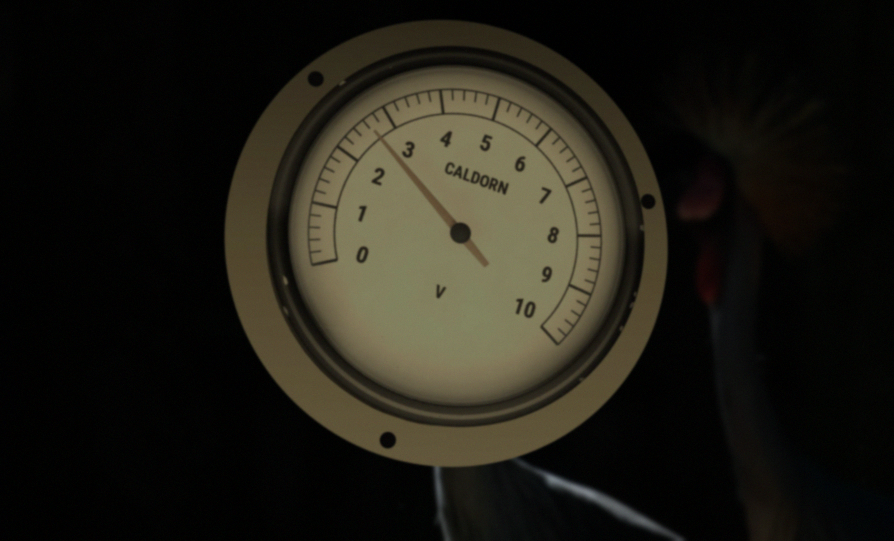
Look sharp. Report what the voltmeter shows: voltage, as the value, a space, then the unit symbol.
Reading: 2.6 V
